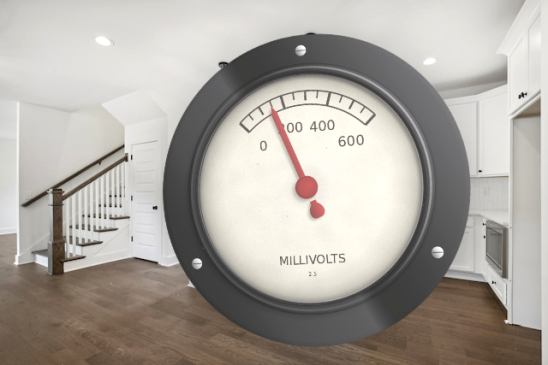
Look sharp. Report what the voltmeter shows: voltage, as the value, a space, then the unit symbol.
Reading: 150 mV
